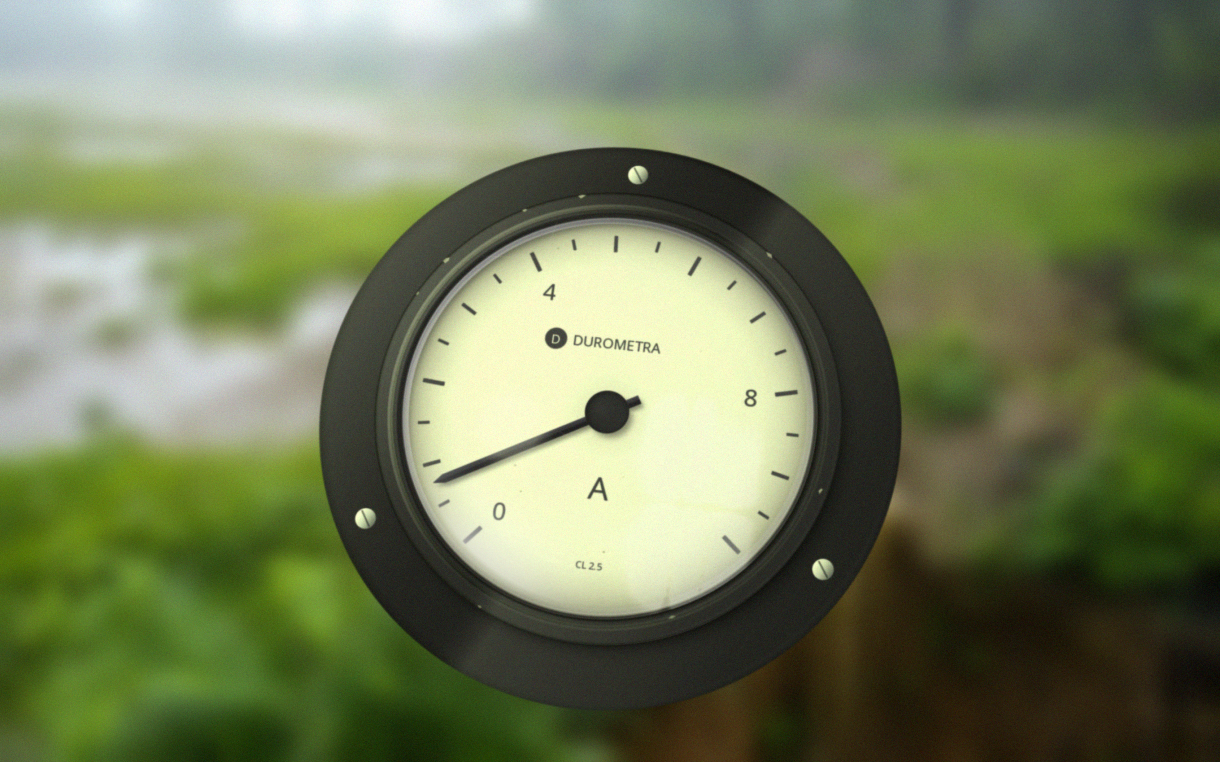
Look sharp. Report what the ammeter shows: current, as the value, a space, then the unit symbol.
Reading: 0.75 A
